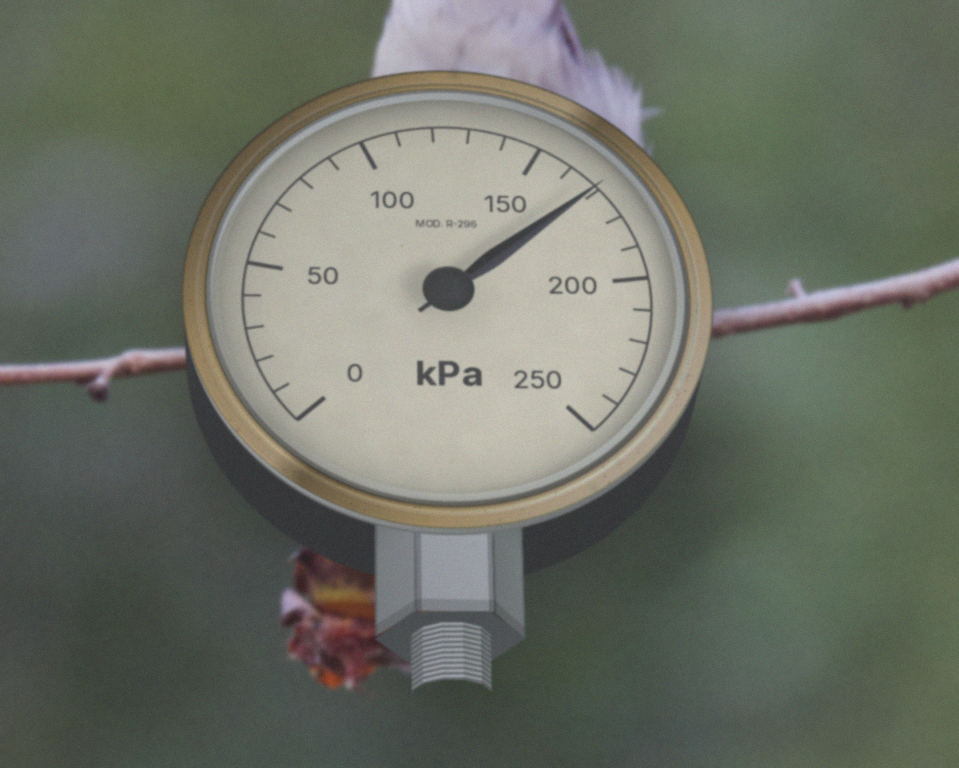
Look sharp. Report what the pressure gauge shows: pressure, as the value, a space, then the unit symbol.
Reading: 170 kPa
